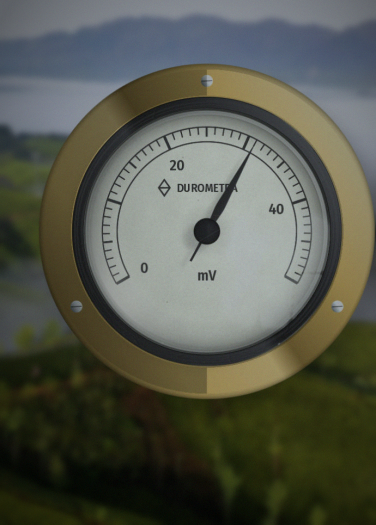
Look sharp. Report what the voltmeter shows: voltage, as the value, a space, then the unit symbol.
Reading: 31 mV
